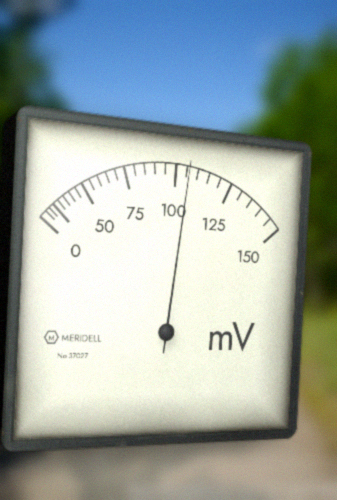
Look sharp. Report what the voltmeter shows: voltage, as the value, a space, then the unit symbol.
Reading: 105 mV
